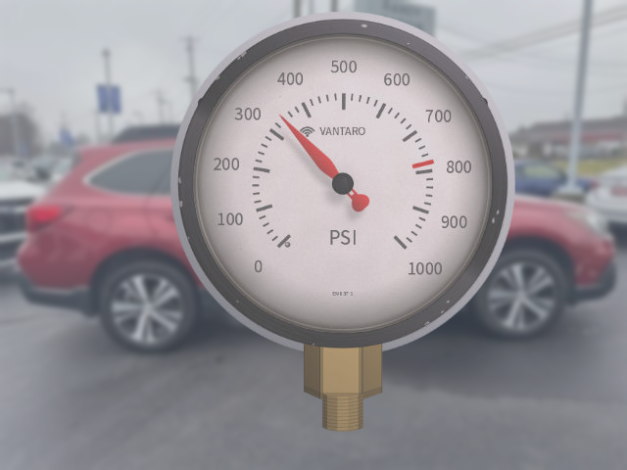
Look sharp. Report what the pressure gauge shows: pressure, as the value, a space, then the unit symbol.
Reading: 340 psi
